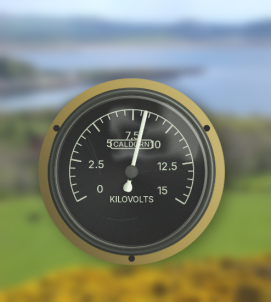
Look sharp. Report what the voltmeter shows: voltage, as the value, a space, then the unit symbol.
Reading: 8.25 kV
